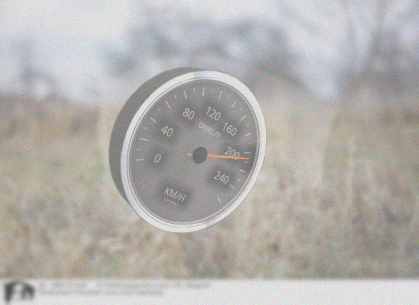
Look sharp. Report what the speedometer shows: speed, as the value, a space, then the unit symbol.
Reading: 205 km/h
